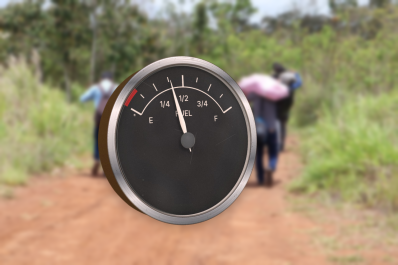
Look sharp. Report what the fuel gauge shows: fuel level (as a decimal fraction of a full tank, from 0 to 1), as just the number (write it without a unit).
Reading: 0.375
